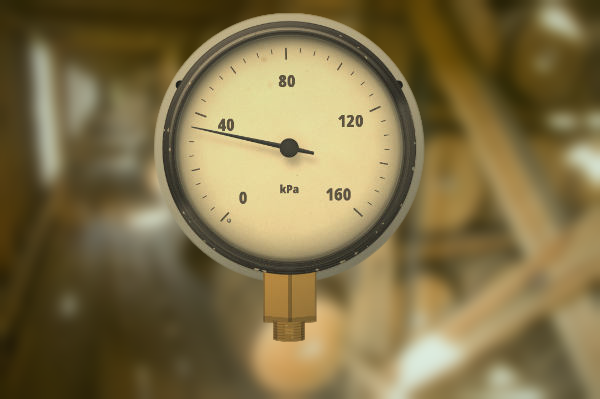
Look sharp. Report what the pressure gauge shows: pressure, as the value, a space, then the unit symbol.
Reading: 35 kPa
